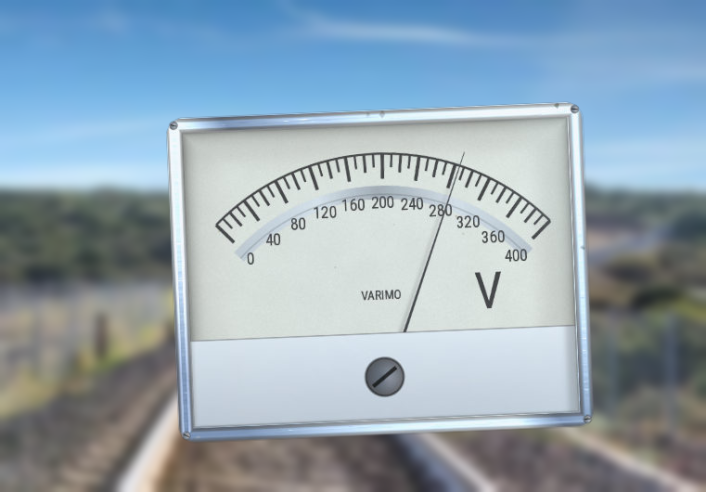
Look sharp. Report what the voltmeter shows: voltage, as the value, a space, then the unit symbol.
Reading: 285 V
